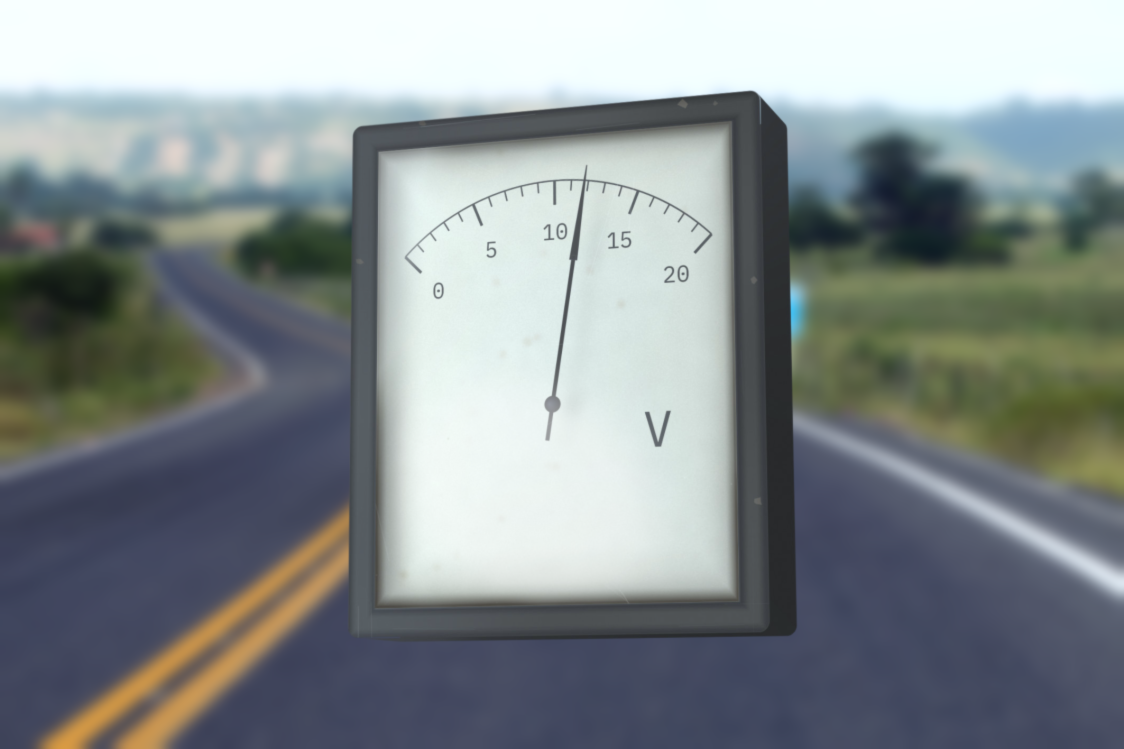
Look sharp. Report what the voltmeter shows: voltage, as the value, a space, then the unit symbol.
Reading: 12 V
